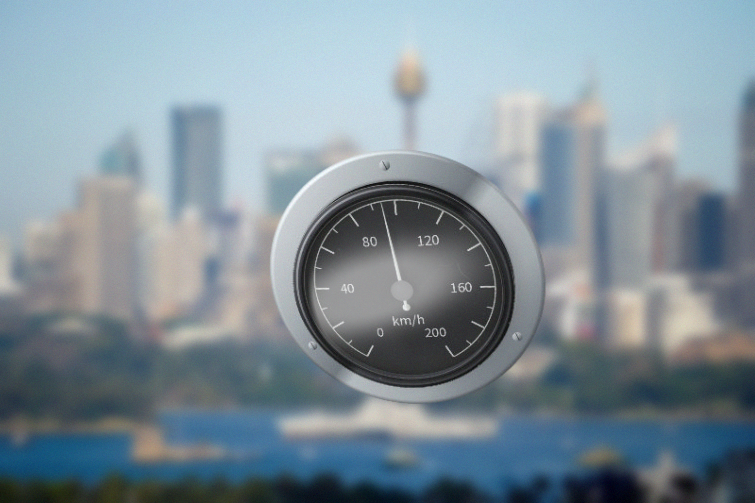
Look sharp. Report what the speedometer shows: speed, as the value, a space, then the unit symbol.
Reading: 95 km/h
